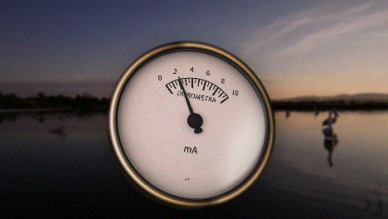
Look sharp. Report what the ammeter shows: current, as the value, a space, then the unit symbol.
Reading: 2 mA
